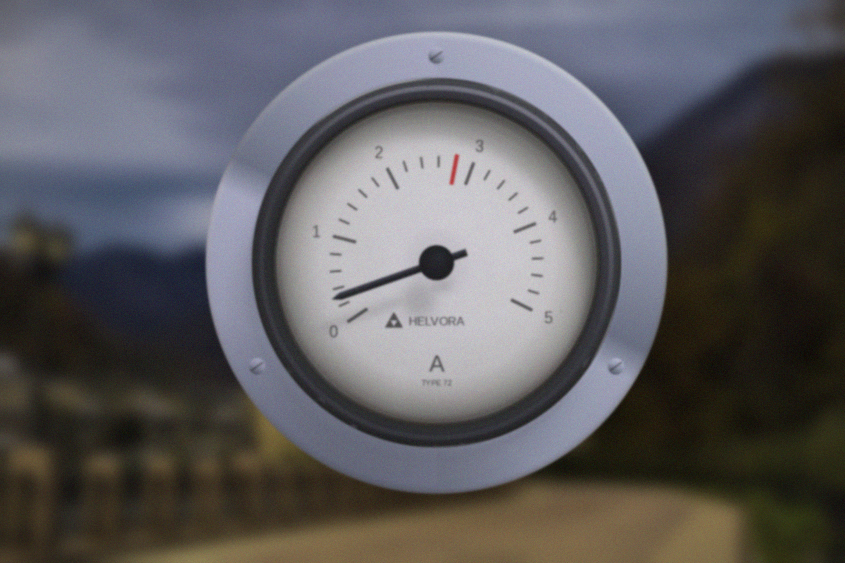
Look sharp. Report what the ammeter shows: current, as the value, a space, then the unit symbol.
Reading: 0.3 A
